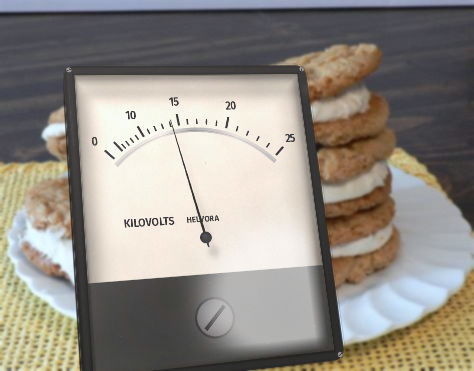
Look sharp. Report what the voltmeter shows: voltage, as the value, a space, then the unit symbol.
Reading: 14 kV
